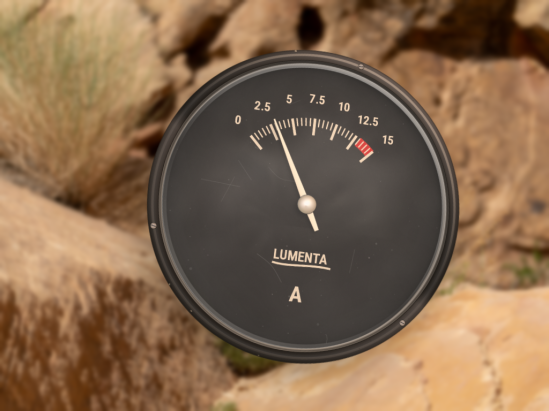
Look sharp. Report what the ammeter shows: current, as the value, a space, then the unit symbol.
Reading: 3 A
